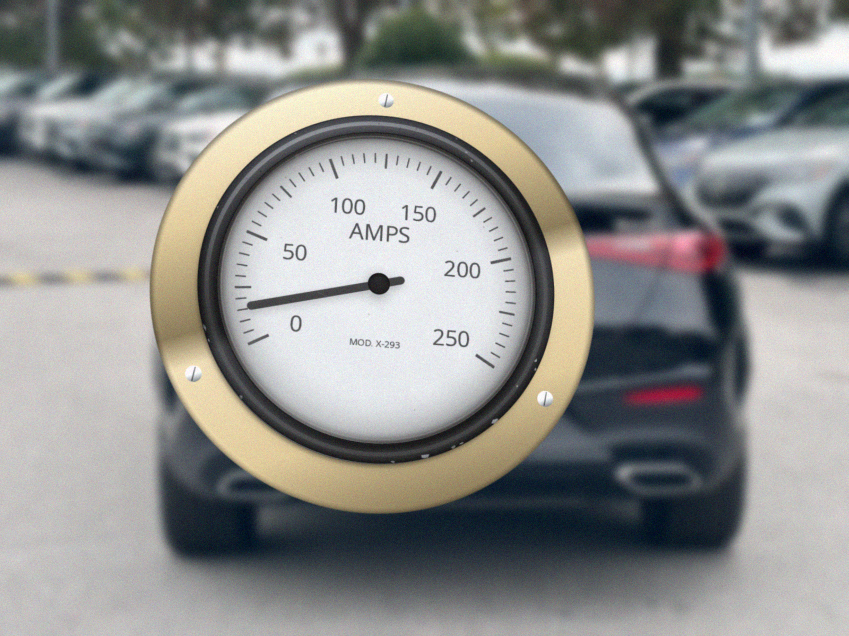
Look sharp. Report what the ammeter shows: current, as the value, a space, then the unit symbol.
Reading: 15 A
